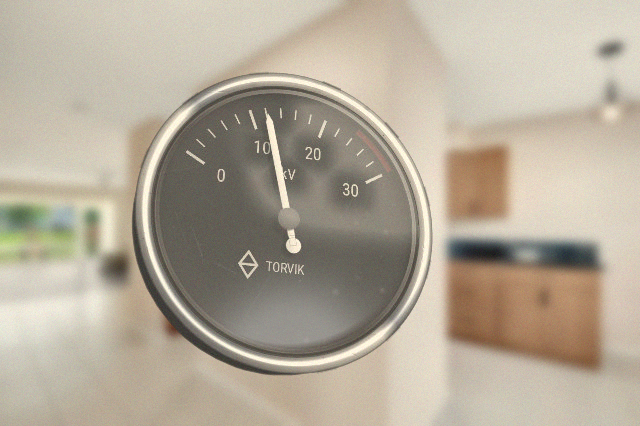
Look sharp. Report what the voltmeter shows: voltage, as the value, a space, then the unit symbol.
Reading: 12 kV
